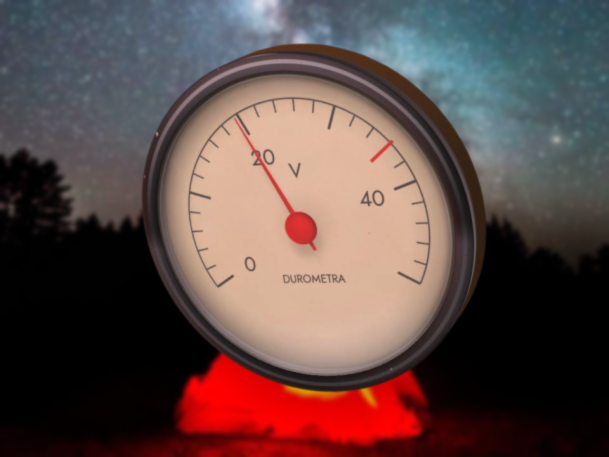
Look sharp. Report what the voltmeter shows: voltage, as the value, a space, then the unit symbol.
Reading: 20 V
